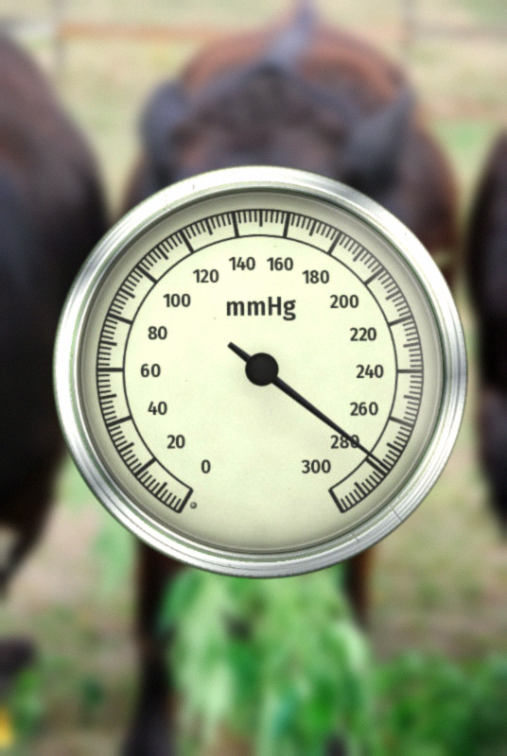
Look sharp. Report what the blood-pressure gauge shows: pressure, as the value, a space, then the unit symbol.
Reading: 278 mmHg
